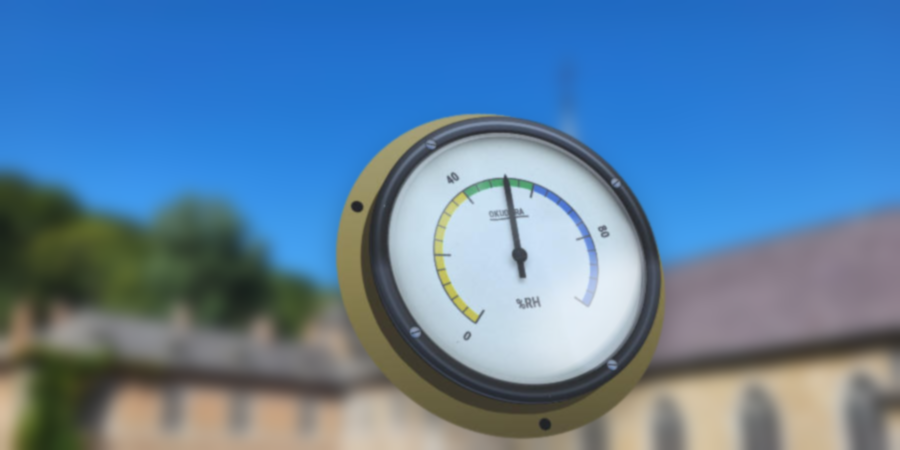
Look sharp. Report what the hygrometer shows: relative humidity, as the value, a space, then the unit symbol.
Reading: 52 %
